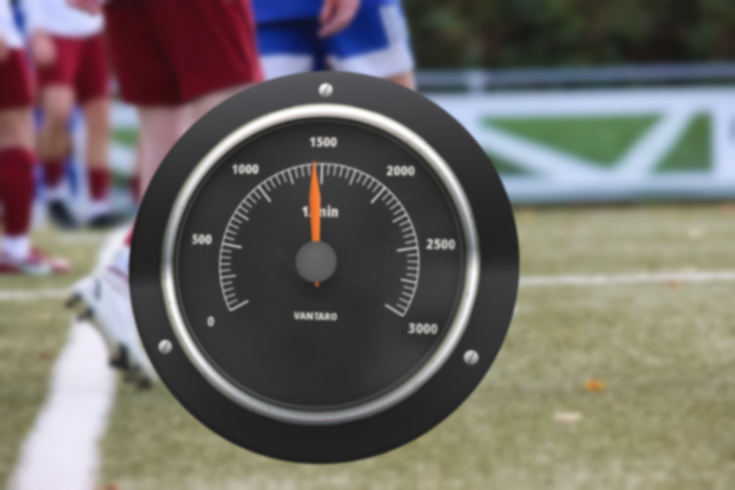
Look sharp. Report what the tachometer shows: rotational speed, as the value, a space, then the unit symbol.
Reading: 1450 rpm
